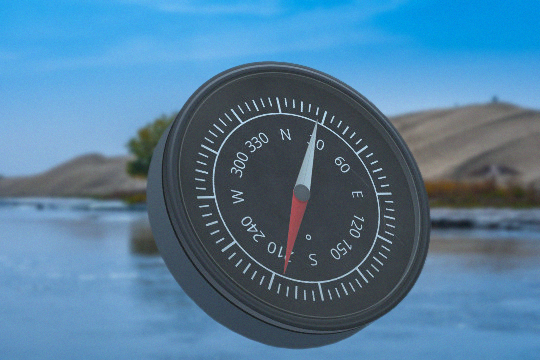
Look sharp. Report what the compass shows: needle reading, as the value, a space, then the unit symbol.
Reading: 205 °
